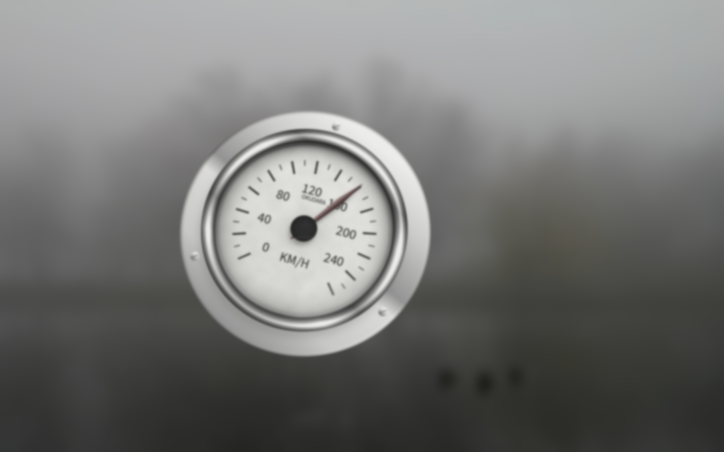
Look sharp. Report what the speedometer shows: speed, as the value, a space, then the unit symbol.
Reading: 160 km/h
